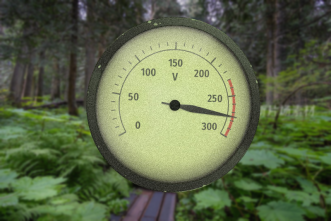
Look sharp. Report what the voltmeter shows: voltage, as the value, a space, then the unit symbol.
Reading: 275 V
